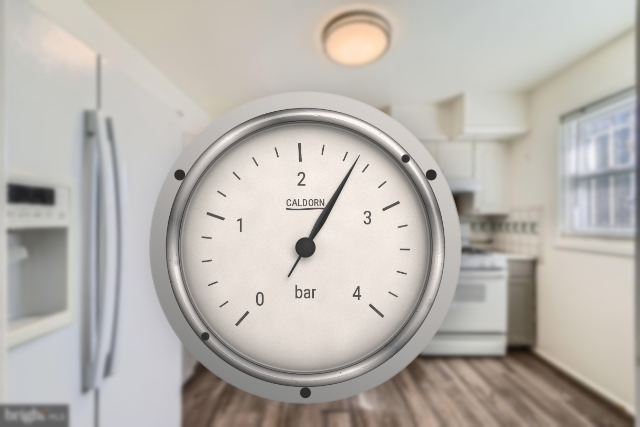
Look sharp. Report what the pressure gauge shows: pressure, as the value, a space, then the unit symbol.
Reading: 2.5 bar
